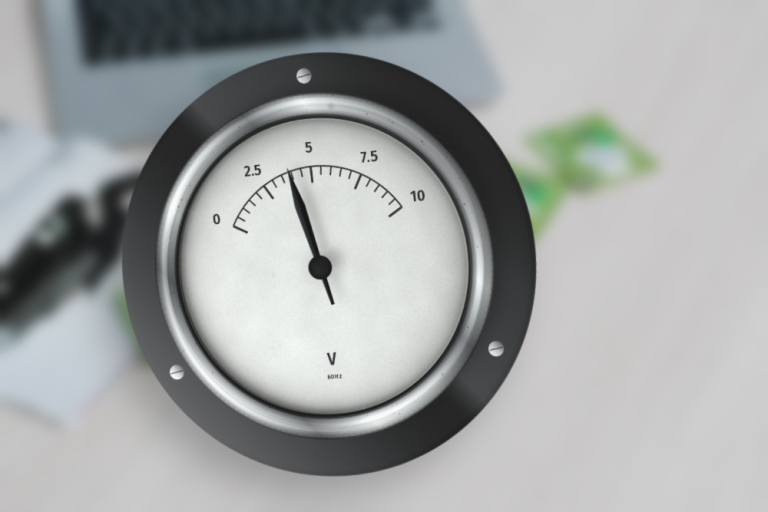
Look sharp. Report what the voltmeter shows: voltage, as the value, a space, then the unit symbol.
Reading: 4 V
